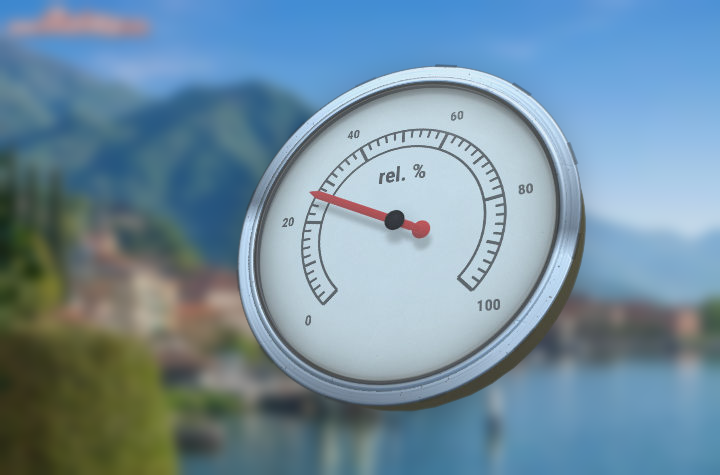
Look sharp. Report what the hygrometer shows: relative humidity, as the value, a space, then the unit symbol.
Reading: 26 %
